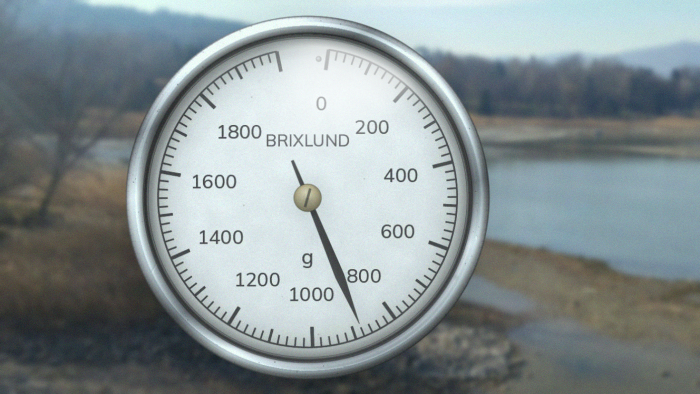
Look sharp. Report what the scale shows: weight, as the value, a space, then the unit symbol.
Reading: 880 g
